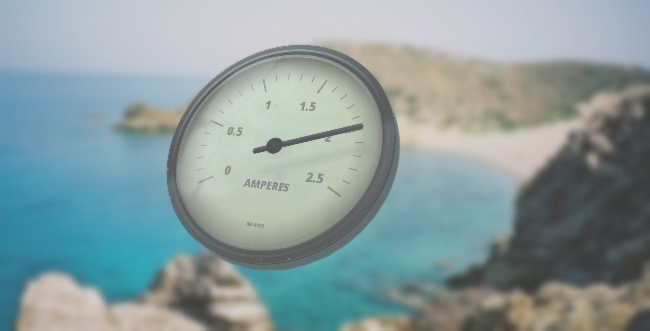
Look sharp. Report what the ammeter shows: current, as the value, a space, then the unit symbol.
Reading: 2 A
